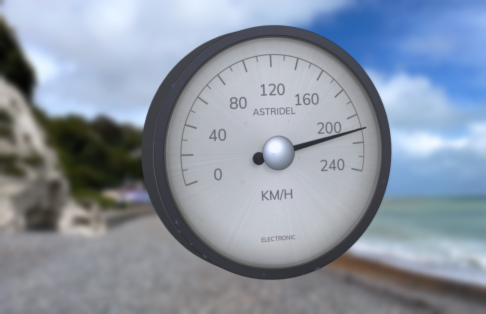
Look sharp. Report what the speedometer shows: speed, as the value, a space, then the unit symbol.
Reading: 210 km/h
